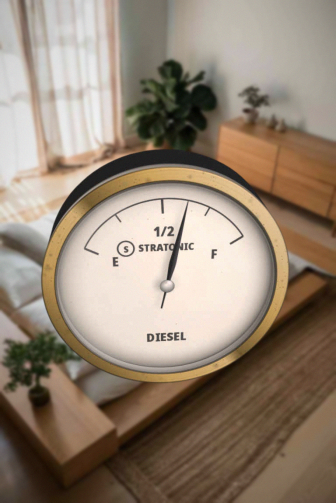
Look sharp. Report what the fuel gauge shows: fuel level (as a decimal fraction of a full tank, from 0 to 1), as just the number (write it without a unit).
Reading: 0.625
